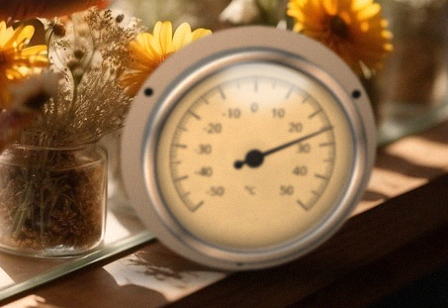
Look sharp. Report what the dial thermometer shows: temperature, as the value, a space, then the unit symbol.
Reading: 25 °C
